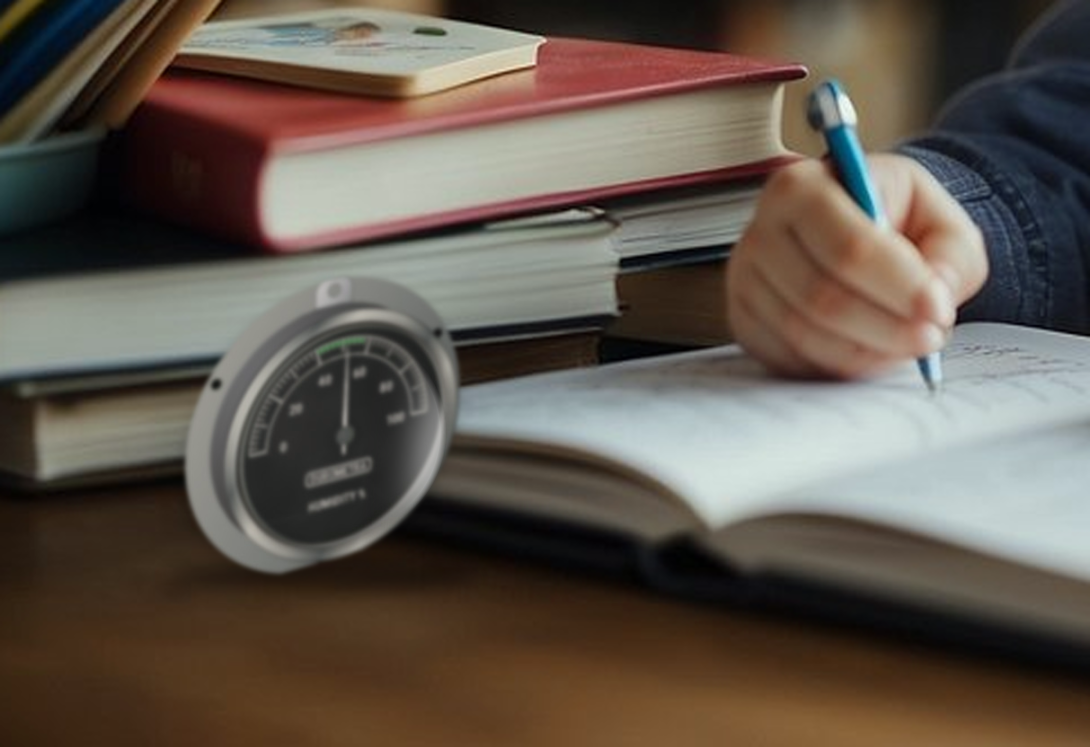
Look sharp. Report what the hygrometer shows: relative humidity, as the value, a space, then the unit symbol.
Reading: 50 %
